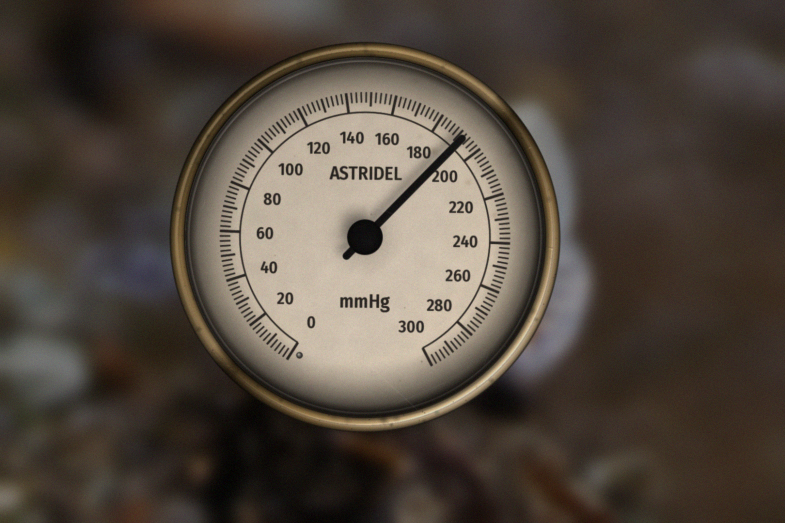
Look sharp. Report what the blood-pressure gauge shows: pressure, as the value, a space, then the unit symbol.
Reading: 192 mmHg
